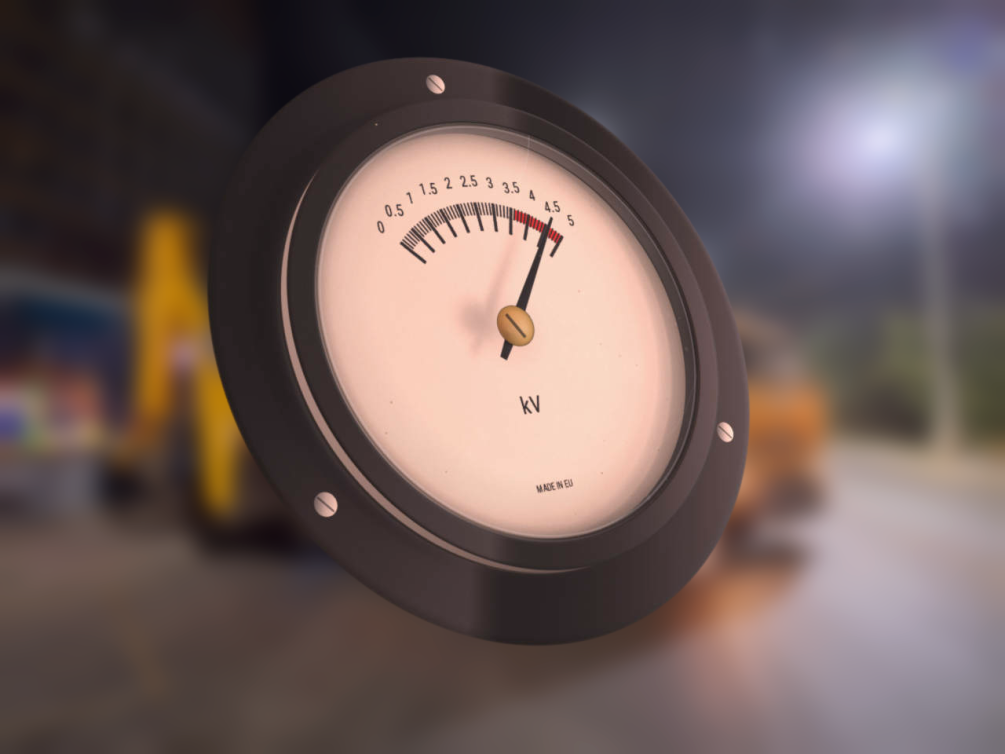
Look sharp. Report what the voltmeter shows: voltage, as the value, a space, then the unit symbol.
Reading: 4.5 kV
